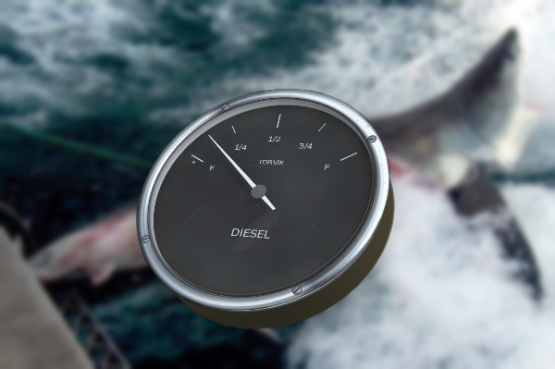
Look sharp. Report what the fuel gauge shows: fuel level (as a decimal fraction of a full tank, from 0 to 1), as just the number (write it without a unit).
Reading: 0.125
